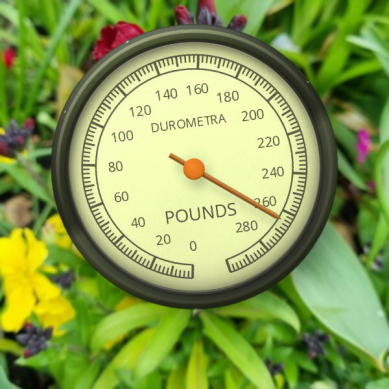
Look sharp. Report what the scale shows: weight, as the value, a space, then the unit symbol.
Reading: 264 lb
